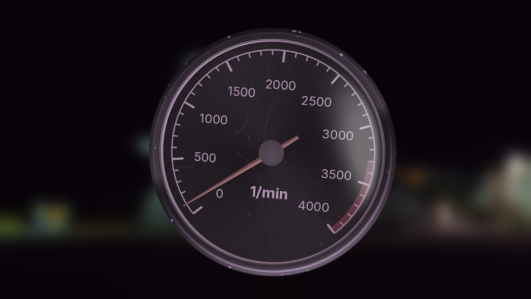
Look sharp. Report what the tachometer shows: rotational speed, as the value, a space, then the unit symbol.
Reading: 100 rpm
